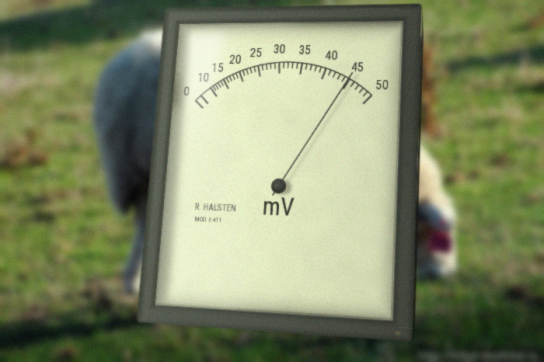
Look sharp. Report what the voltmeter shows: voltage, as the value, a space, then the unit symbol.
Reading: 45 mV
